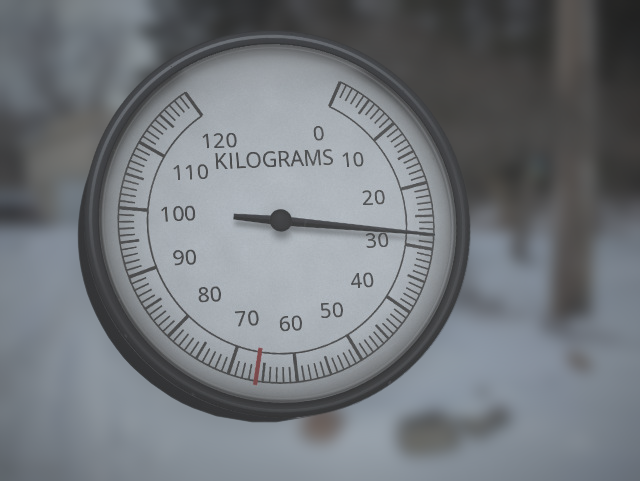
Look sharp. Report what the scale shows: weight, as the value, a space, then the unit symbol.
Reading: 28 kg
